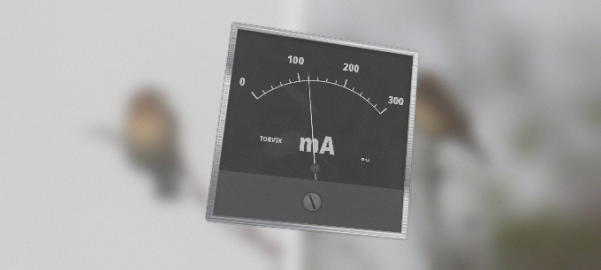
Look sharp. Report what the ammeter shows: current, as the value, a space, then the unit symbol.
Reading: 120 mA
